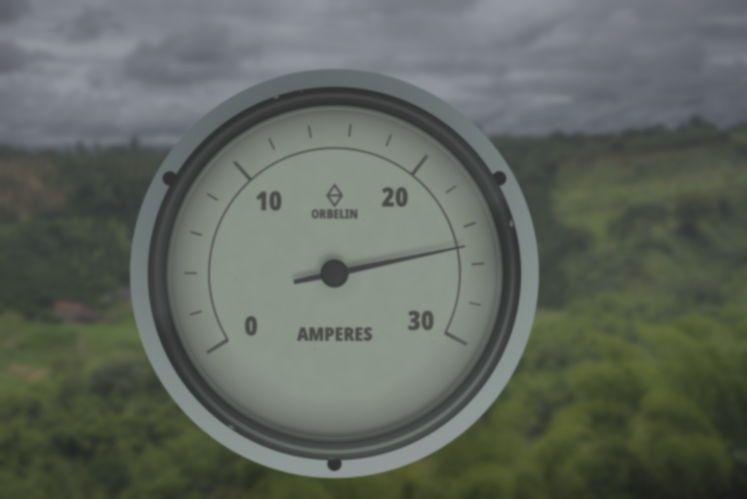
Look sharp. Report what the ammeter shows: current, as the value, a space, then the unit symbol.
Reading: 25 A
